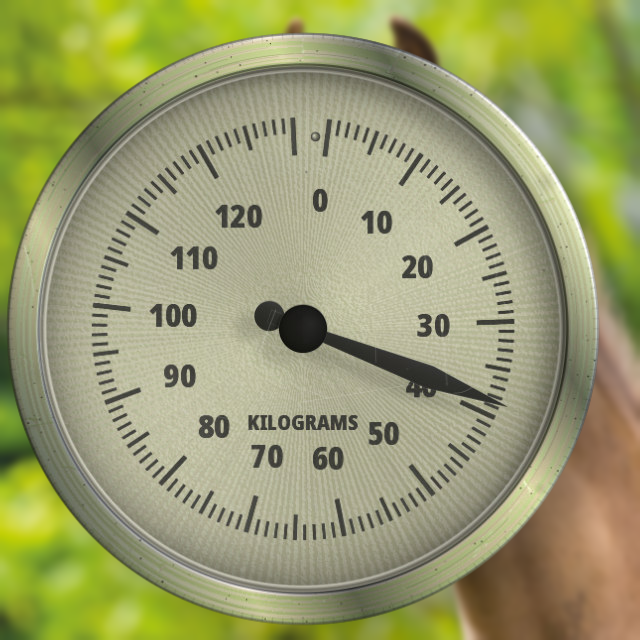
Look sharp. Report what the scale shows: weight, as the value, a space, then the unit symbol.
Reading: 38.5 kg
